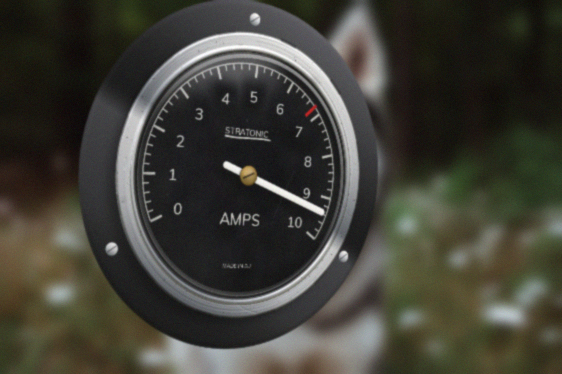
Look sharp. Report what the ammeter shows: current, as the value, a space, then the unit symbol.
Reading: 9.4 A
